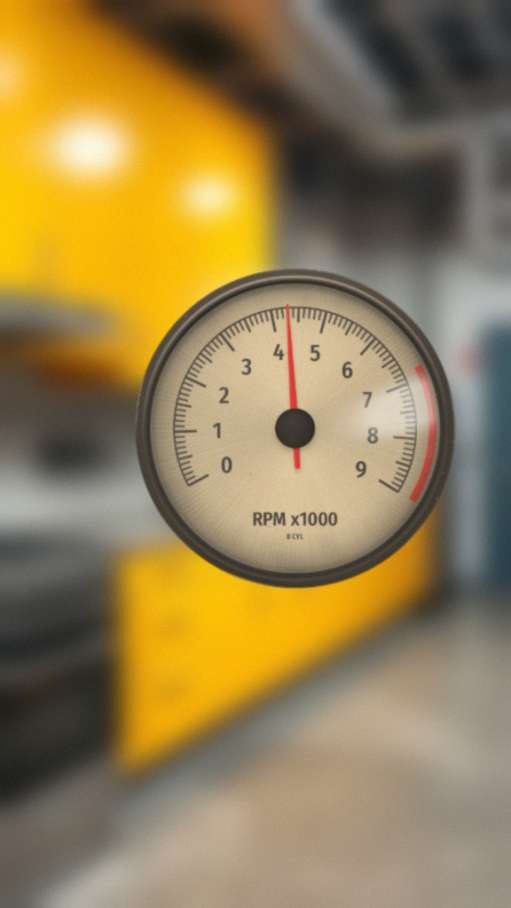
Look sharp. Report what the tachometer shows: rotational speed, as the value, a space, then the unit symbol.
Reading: 4300 rpm
